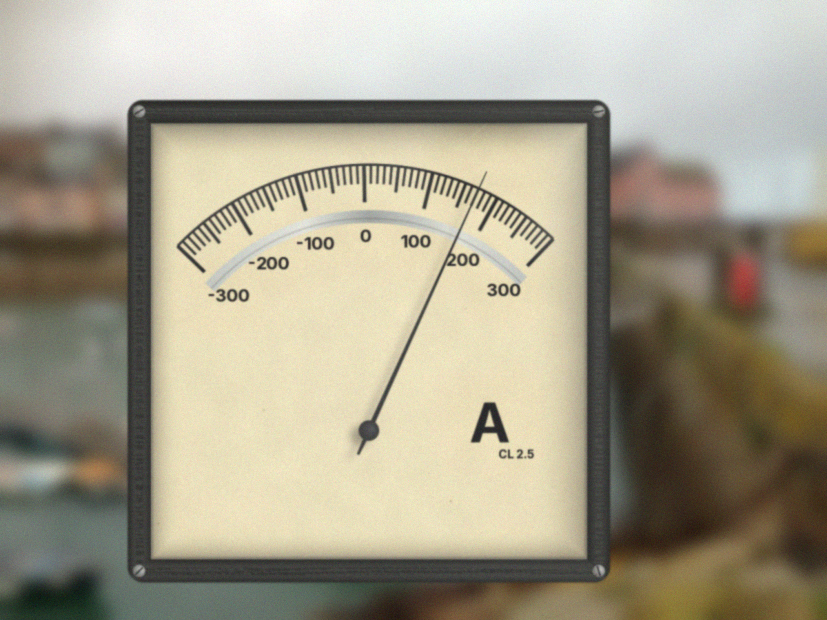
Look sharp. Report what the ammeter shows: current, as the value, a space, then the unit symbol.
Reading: 170 A
